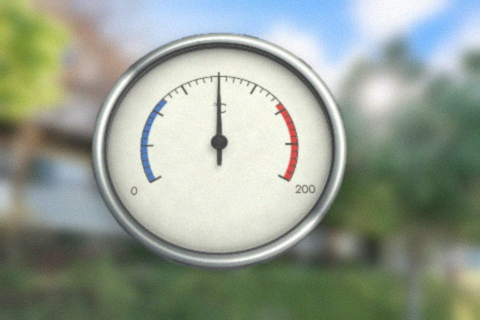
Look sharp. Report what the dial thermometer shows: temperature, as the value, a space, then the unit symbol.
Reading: 100 °C
